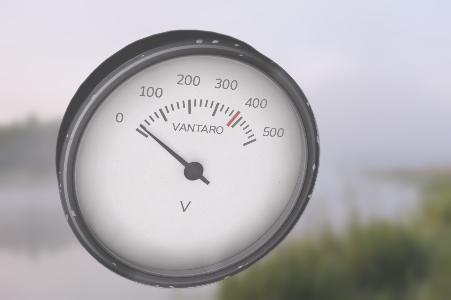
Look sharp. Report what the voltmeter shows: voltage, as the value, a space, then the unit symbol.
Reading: 20 V
